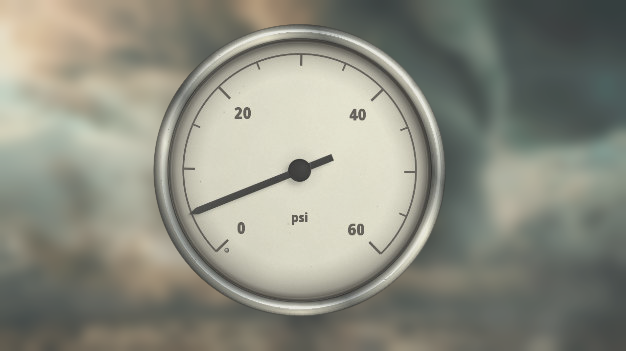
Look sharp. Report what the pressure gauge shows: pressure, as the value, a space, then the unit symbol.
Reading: 5 psi
